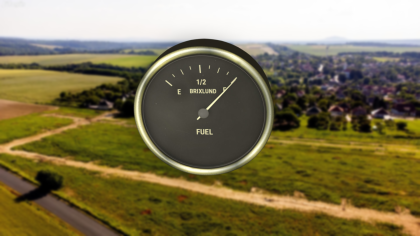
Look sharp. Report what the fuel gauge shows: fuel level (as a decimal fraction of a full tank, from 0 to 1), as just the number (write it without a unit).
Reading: 1
